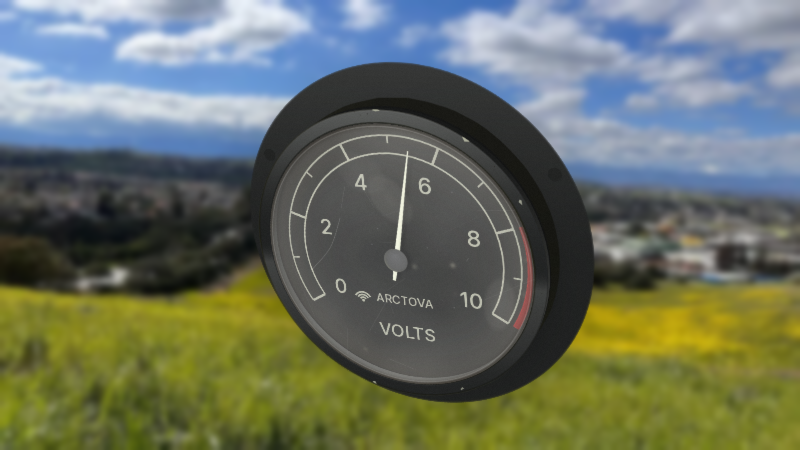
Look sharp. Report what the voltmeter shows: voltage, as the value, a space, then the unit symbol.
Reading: 5.5 V
